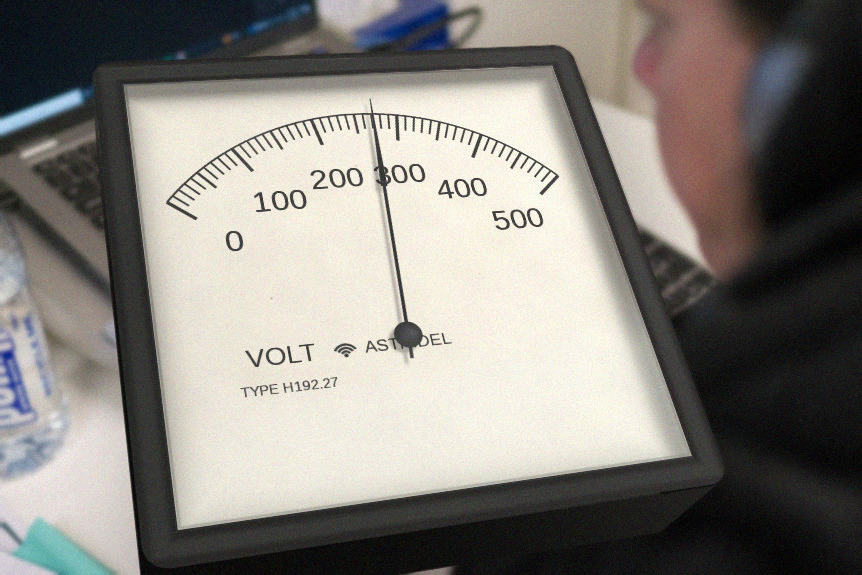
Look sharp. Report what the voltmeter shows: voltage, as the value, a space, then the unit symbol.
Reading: 270 V
